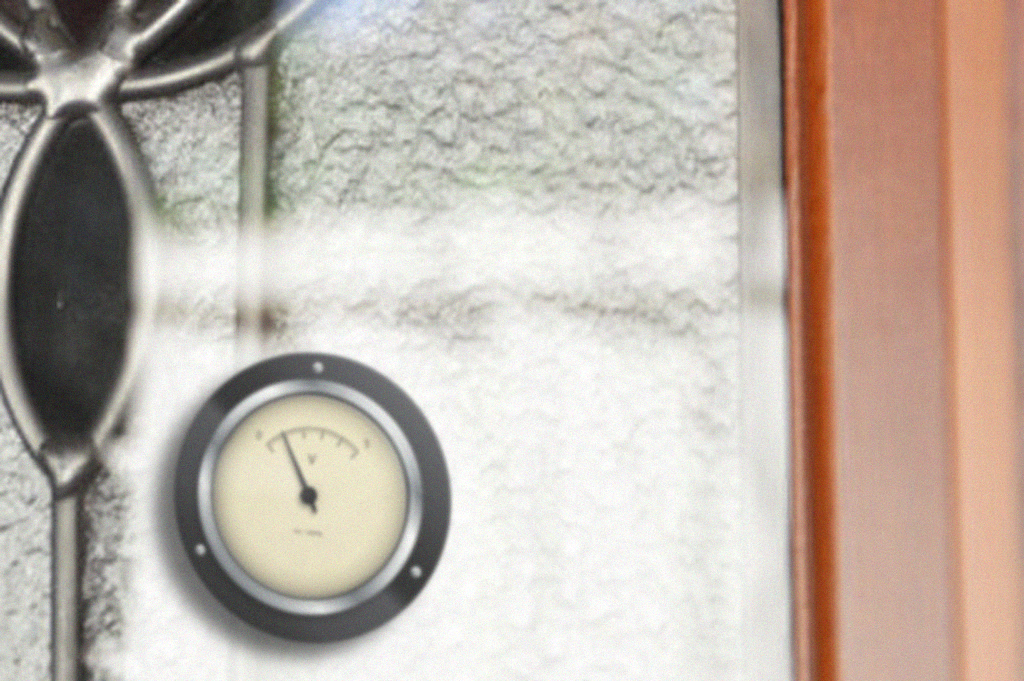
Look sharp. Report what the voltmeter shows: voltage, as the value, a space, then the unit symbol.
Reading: 1 V
